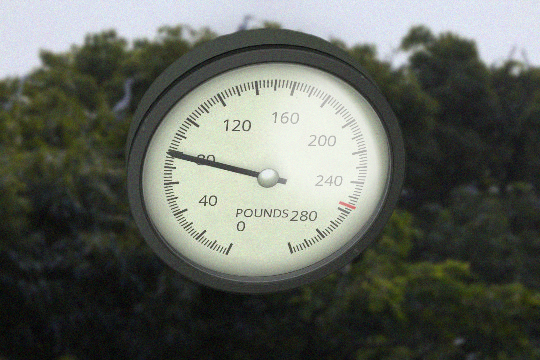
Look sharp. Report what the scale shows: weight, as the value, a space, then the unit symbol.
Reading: 80 lb
